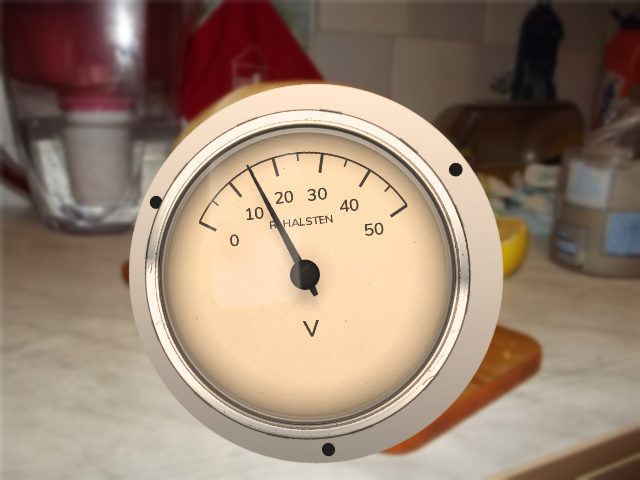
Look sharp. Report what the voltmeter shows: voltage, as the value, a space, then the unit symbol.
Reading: 15 V
